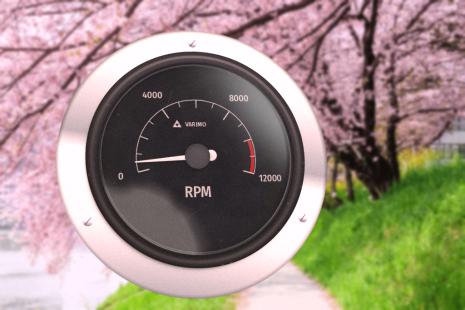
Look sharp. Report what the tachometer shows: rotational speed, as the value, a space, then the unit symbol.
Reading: 500 rpm
